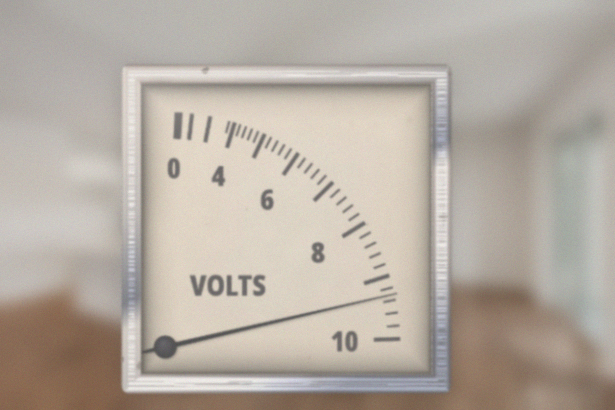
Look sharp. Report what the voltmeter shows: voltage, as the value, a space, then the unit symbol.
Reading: 9.3 V
